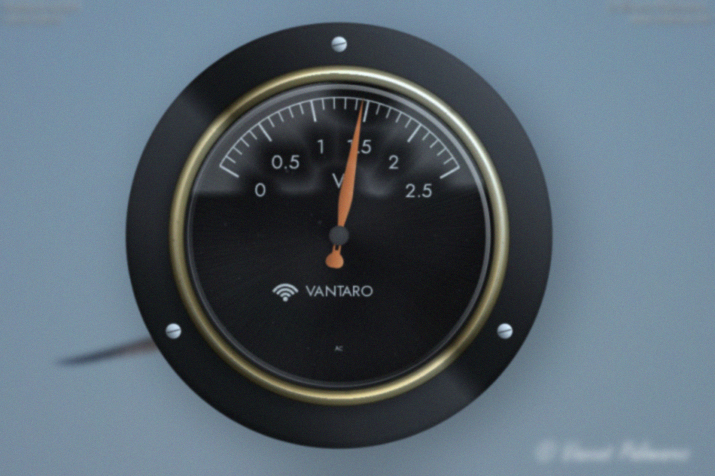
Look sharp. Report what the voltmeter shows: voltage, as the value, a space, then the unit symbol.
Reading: 1.45 V
